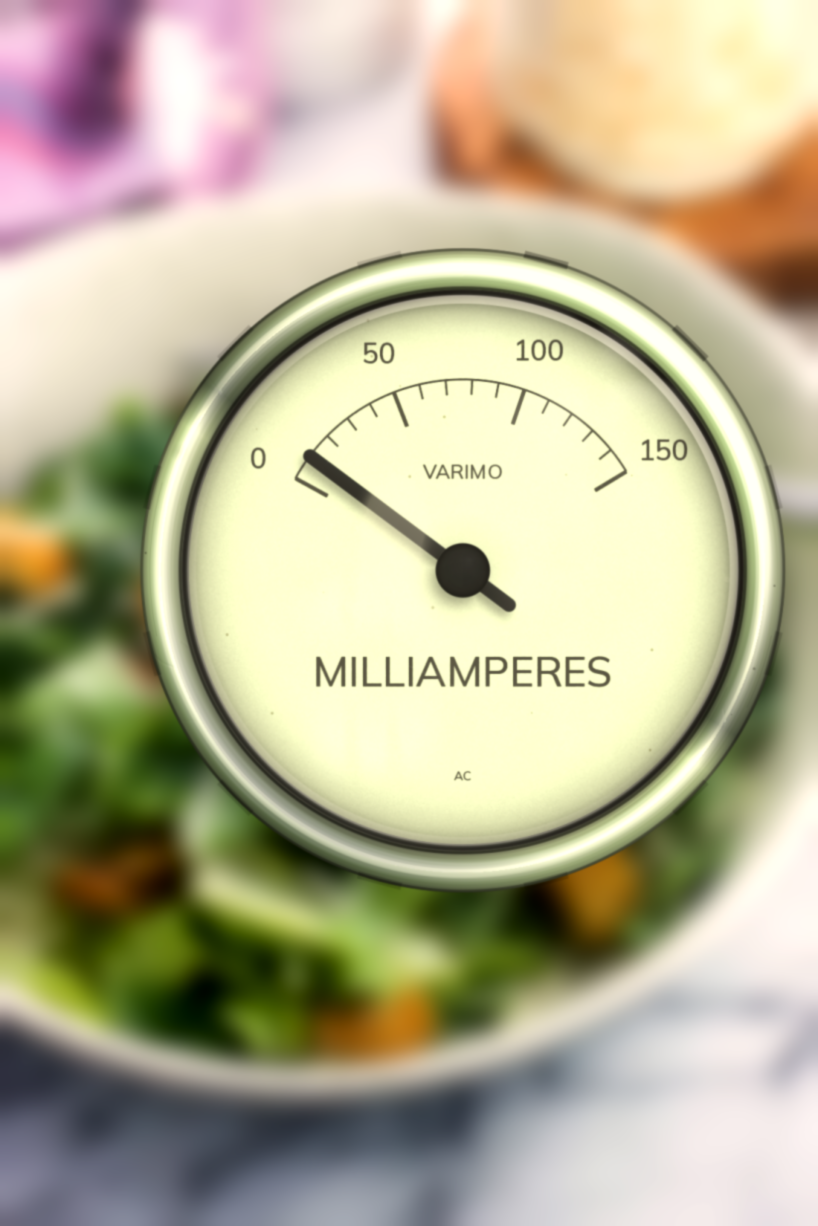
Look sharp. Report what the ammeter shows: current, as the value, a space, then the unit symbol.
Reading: 10 mA
